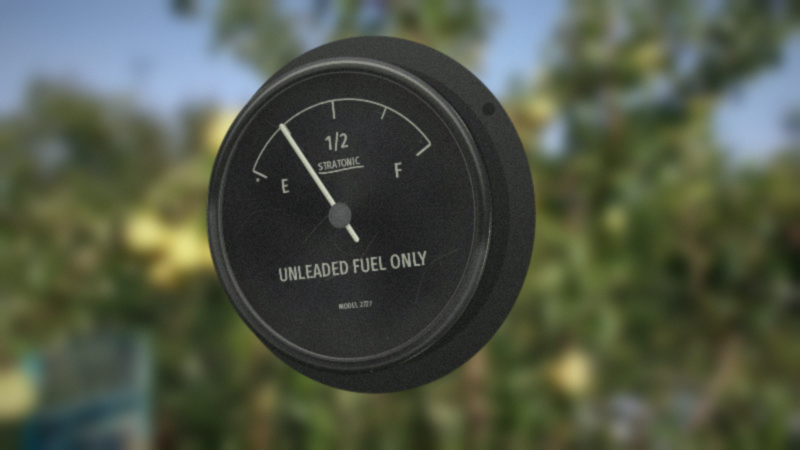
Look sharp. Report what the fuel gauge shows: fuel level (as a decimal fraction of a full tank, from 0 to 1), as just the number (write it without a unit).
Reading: 0.25
